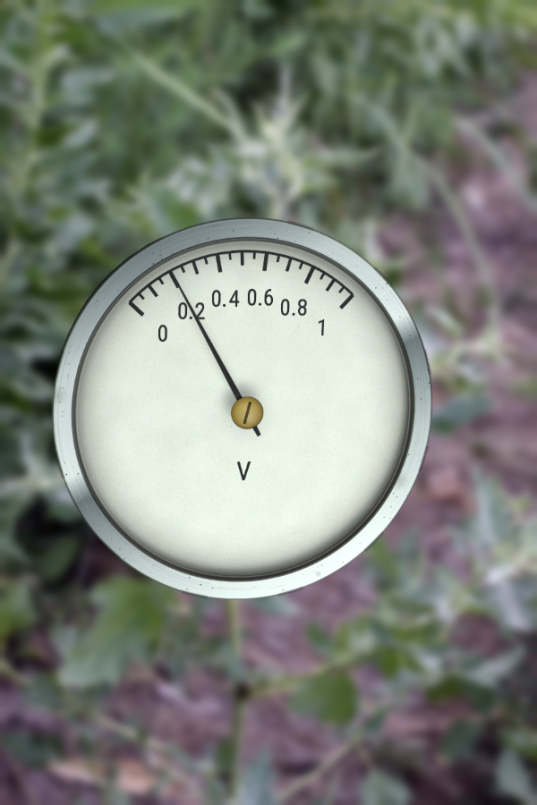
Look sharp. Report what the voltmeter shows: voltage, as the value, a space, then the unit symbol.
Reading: 0.2 V
